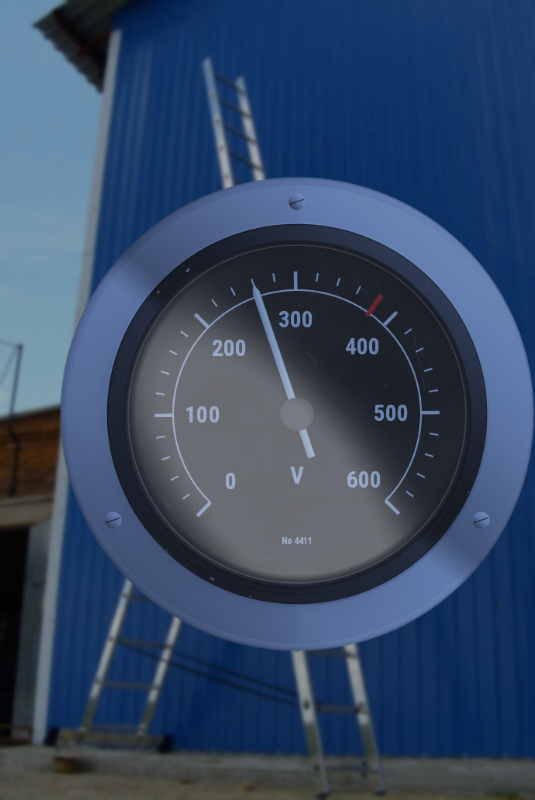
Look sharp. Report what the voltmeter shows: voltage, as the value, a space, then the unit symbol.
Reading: 260 V
